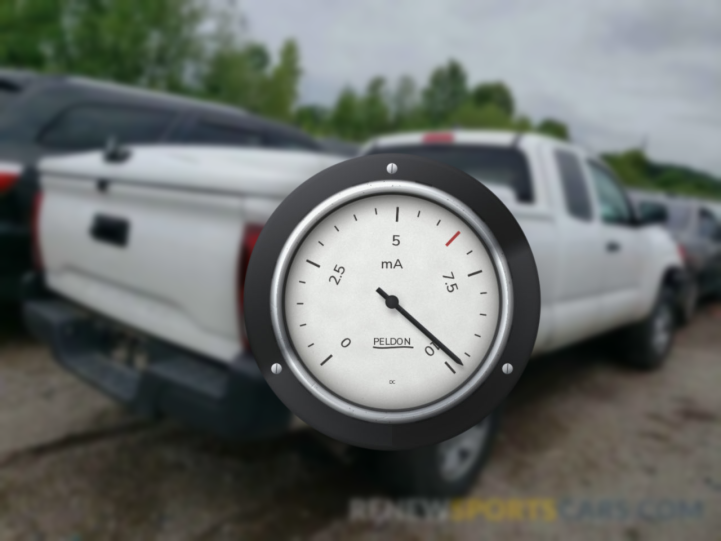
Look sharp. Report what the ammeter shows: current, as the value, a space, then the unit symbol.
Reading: 9.75 mA
